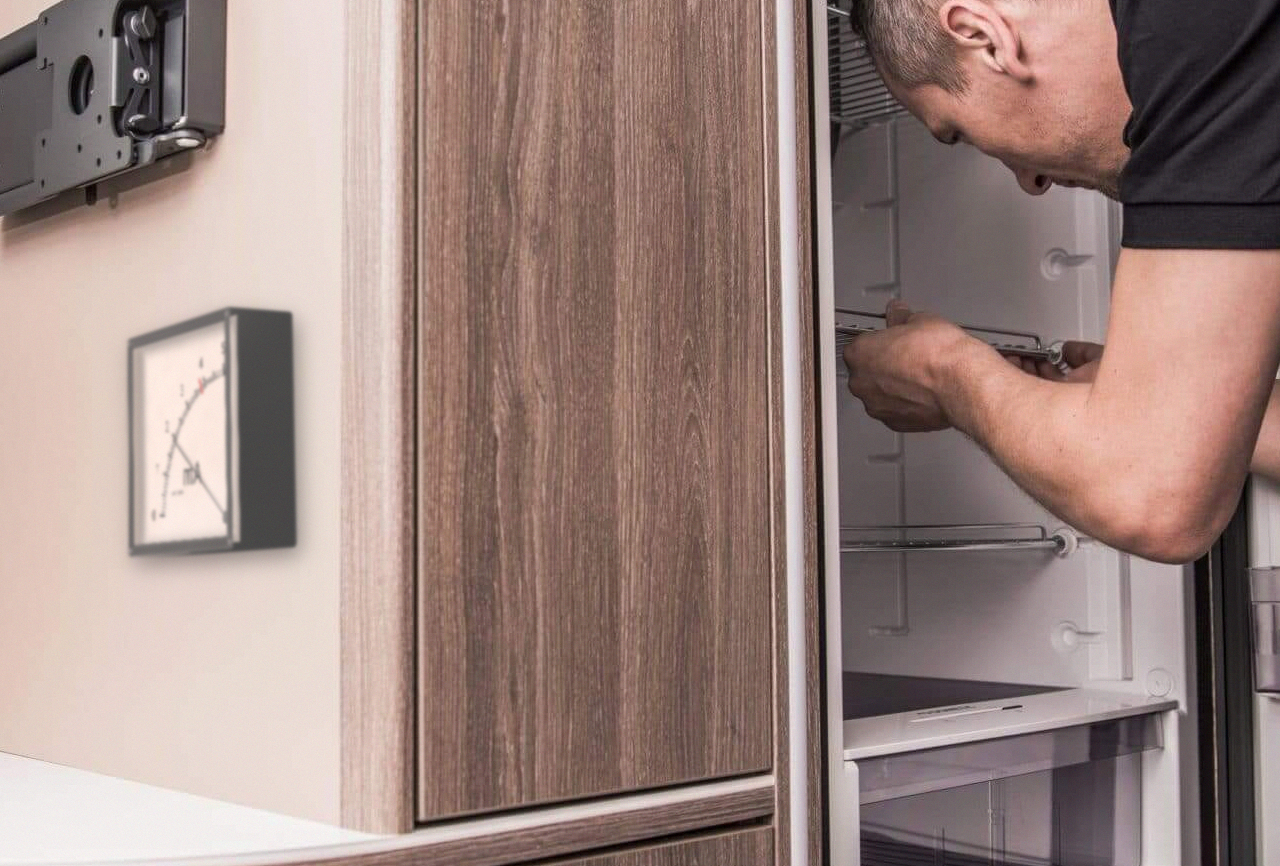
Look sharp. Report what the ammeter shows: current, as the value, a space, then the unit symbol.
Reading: 2 mA
